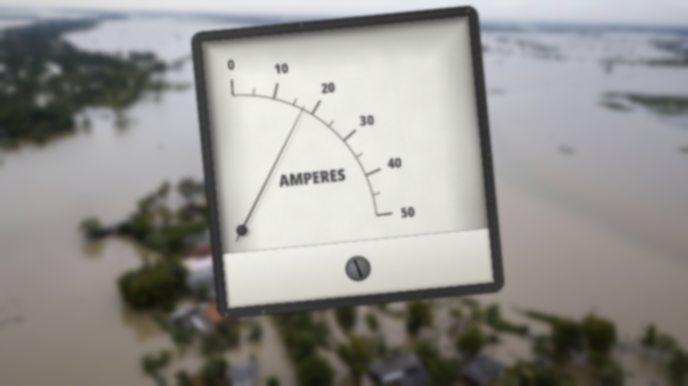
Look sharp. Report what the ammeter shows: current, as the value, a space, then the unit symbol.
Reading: 17.5 A
